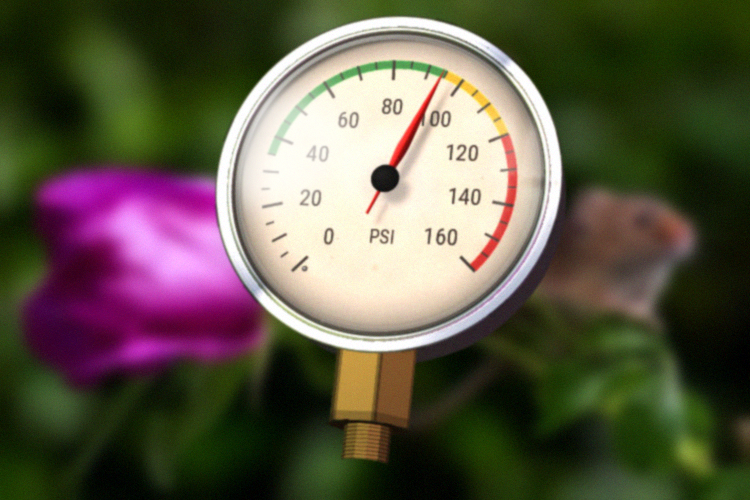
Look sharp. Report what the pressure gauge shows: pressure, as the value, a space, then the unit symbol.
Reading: 95 psi
